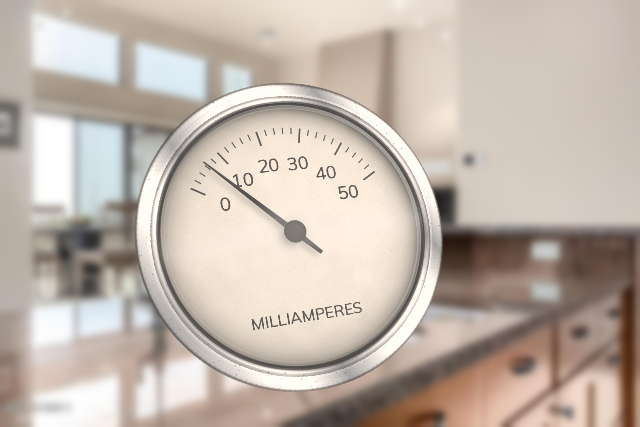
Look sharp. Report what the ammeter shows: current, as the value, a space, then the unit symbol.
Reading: 6 mA
